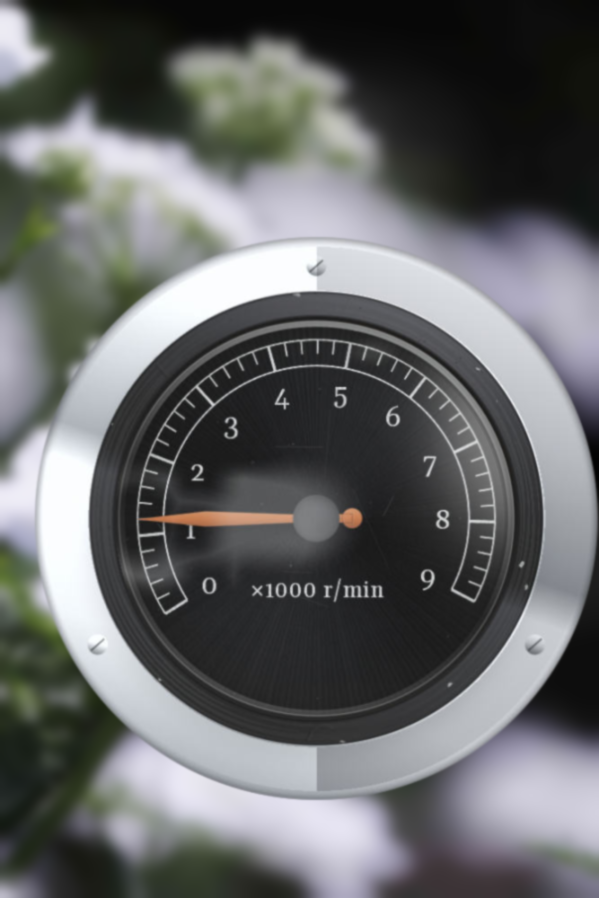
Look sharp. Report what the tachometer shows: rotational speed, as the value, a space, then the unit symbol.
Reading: 1200 rpm
